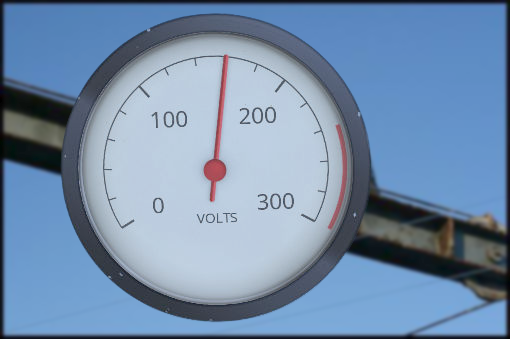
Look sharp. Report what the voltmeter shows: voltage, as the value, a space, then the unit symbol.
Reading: 160 V
